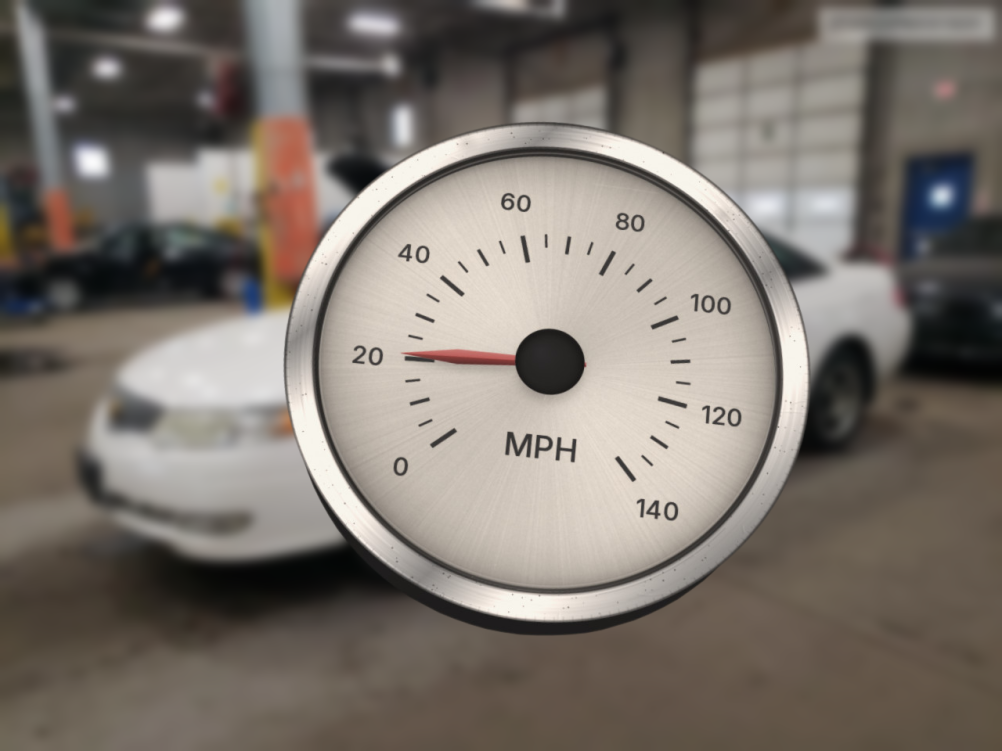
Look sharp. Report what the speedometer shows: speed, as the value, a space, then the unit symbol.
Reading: 20 mph
